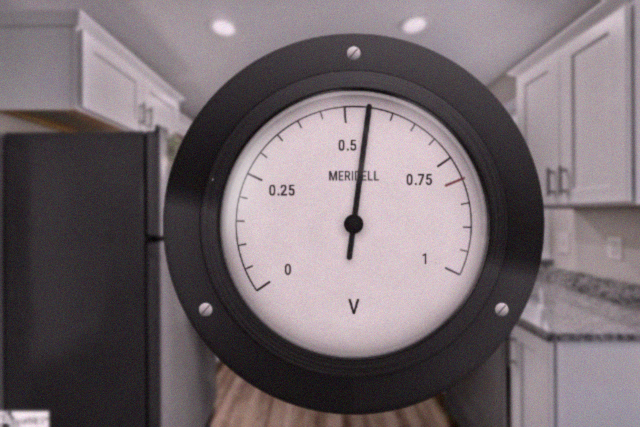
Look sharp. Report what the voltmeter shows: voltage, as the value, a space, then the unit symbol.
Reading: 0.55 V
